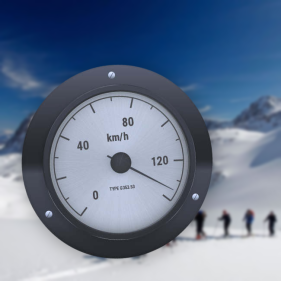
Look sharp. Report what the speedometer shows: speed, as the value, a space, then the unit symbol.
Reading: 135 km/h
